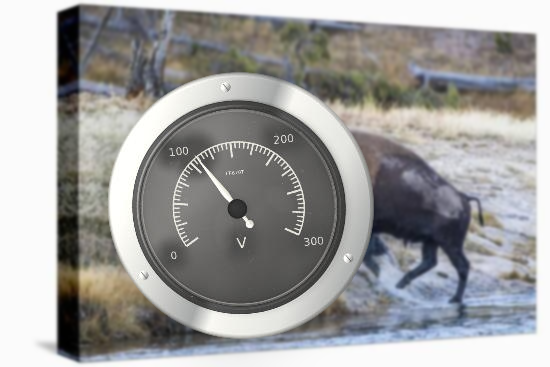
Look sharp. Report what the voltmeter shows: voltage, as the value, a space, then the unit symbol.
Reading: 110 V
